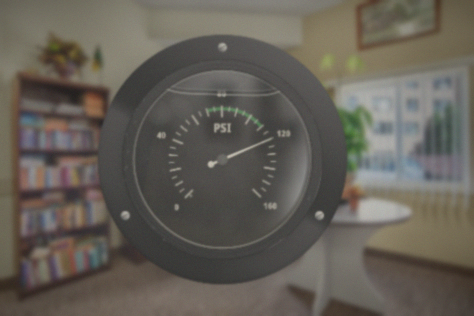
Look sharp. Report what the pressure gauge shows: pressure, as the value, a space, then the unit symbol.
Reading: 120 psi
